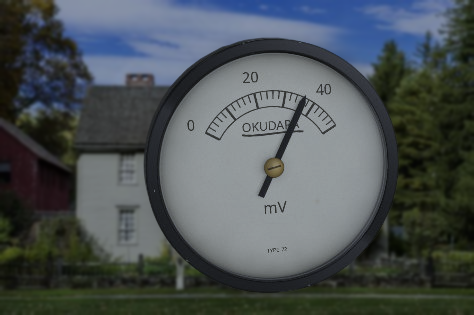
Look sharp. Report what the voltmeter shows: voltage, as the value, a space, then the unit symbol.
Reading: 36 mV
